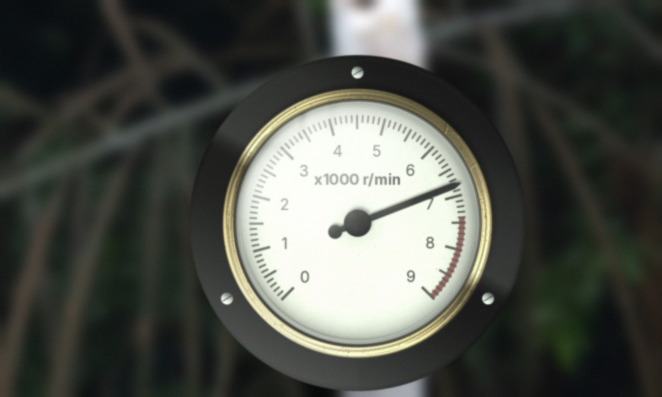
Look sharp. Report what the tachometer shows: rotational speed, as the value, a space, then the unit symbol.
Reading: 6800 rpm
